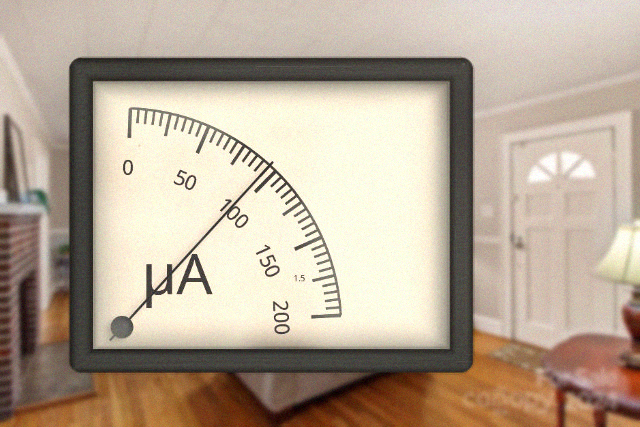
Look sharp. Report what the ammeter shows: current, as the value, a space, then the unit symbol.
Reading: 95 µA
